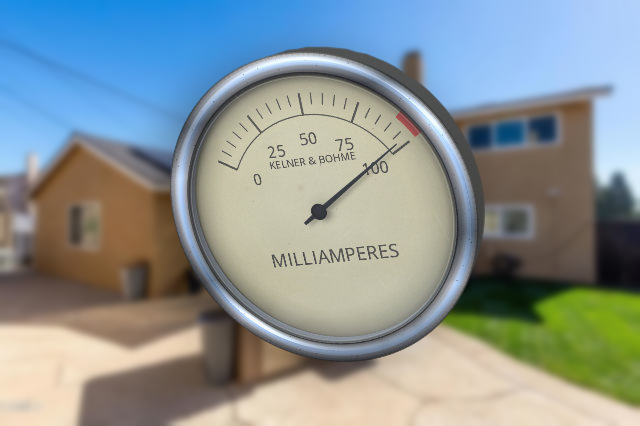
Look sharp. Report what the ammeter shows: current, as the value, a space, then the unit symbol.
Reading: 97.5 mA
